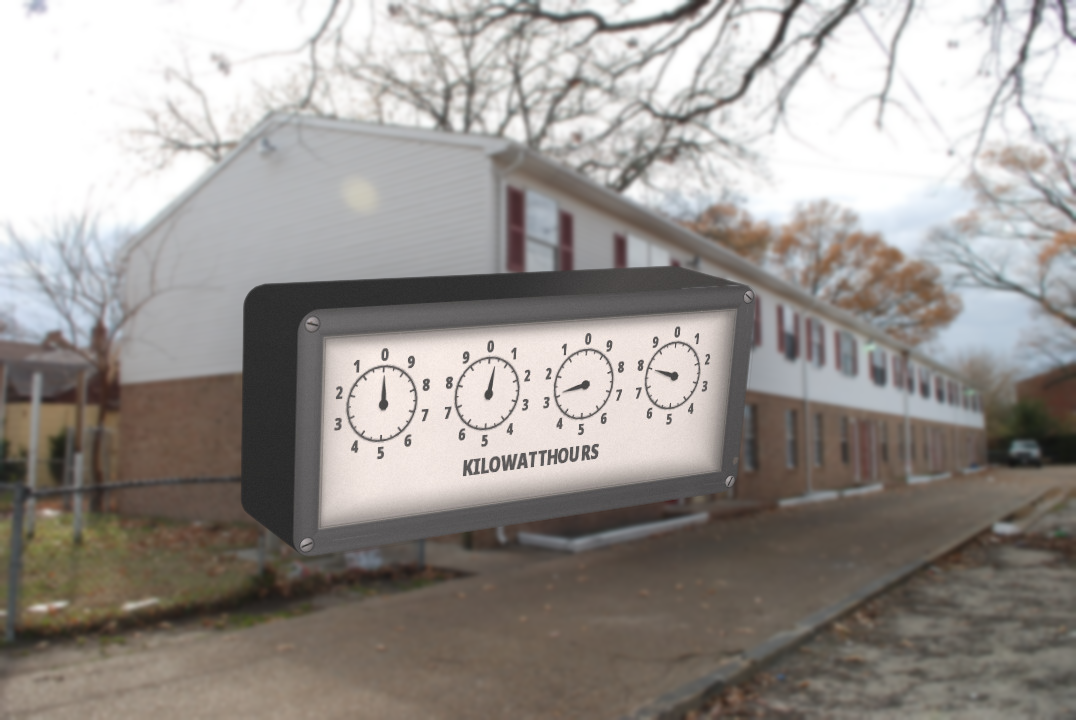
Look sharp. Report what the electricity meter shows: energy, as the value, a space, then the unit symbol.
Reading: 28 kWh
